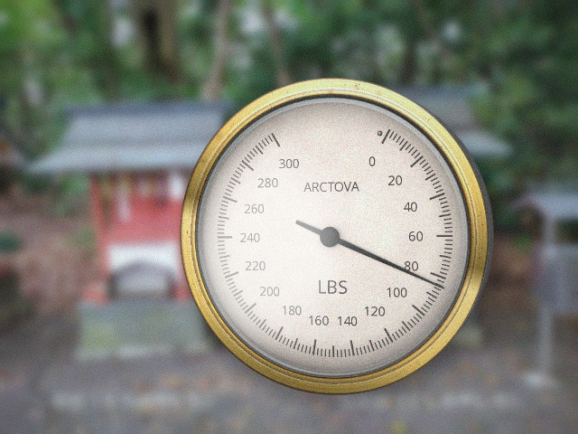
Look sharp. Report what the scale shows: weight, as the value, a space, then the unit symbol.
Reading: 84 lb
